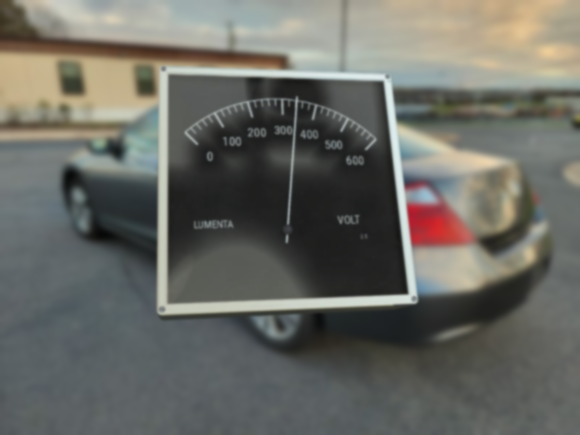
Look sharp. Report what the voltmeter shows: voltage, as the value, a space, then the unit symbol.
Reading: 340 V
